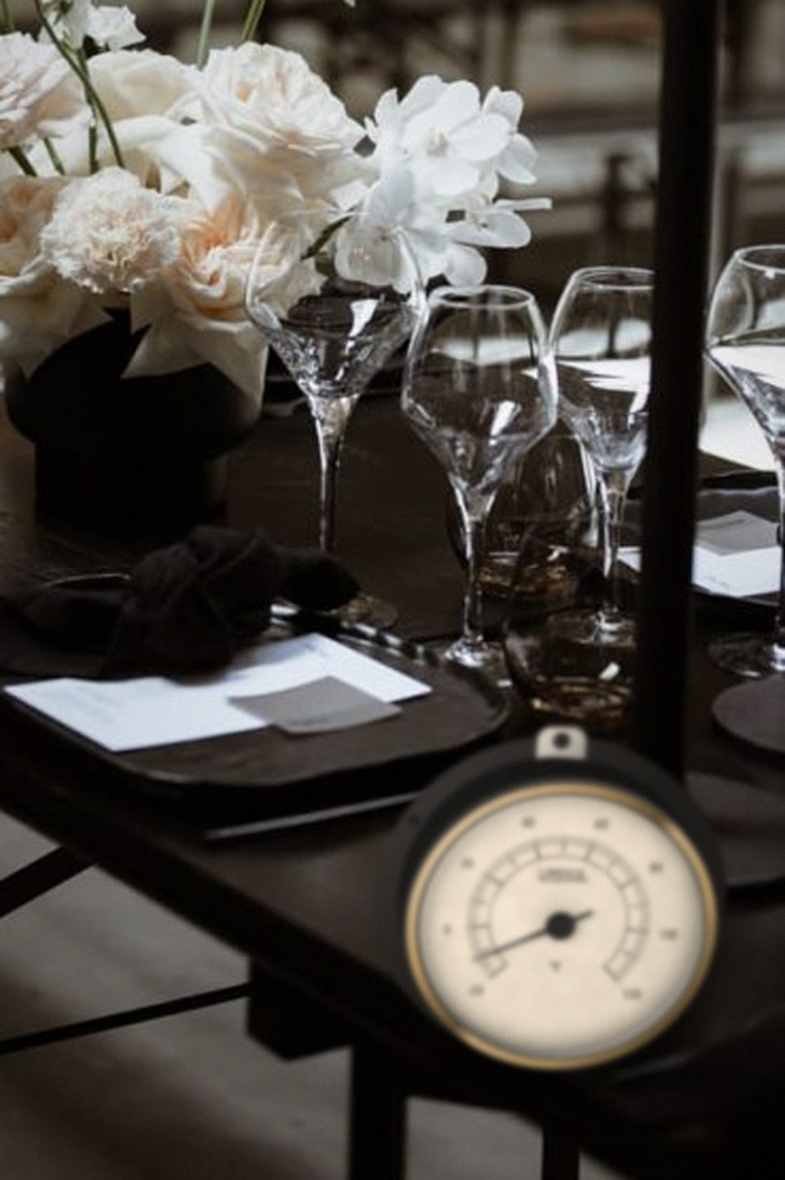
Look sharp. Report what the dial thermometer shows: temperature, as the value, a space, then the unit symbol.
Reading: -10 °F
